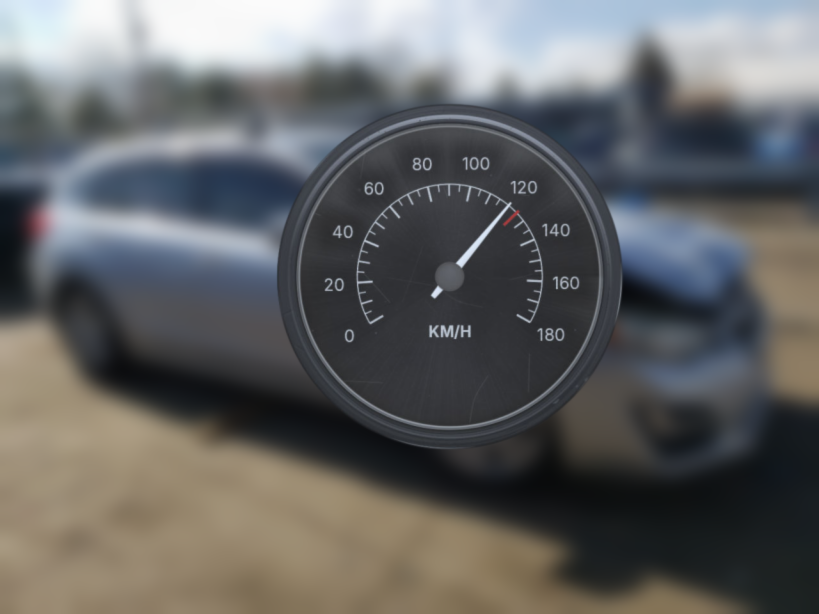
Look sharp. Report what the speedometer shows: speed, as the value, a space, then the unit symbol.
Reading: 120 km/h
